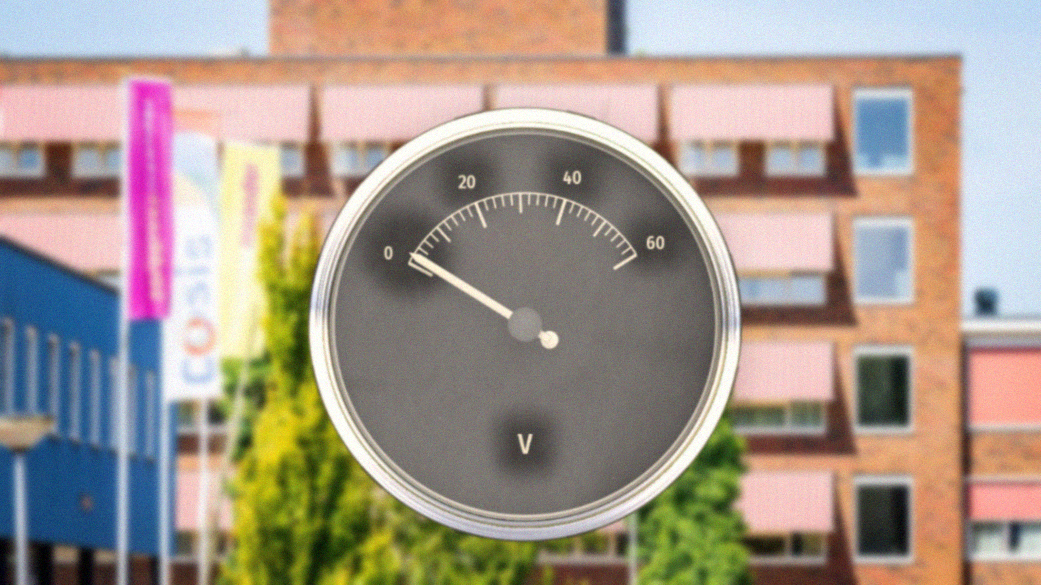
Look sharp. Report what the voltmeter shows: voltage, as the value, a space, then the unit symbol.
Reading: 2 V
